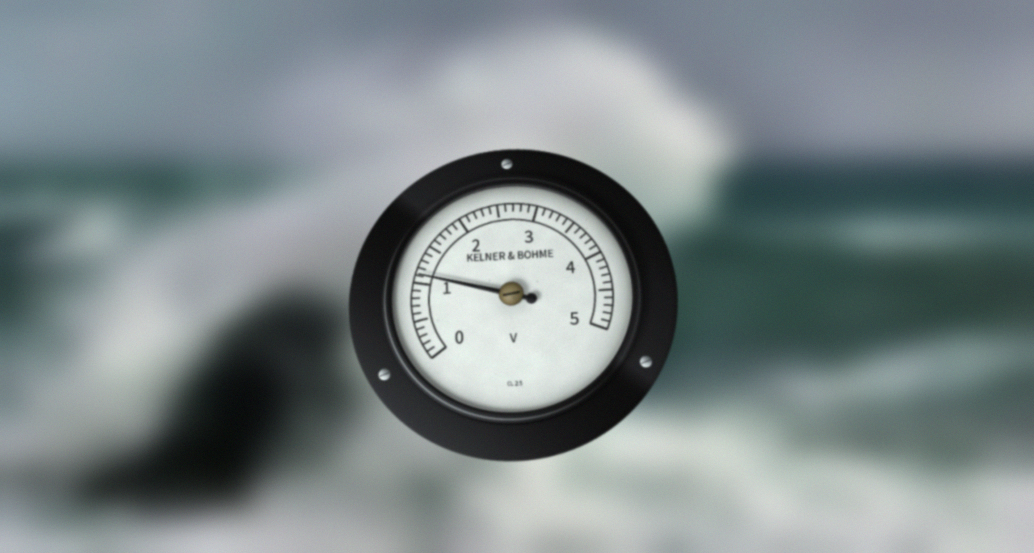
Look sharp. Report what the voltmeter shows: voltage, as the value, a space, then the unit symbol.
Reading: 1.1 V
